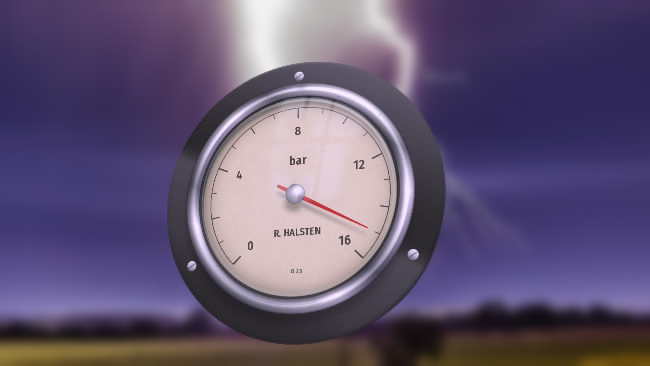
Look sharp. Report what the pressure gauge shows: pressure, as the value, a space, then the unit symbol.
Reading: 15 bar
